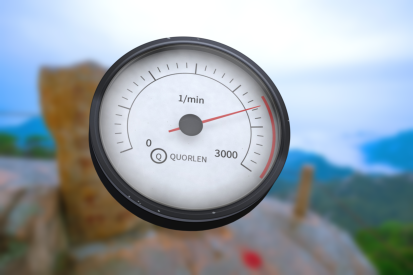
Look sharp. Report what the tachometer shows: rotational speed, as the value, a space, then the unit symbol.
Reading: 2300 rpm
